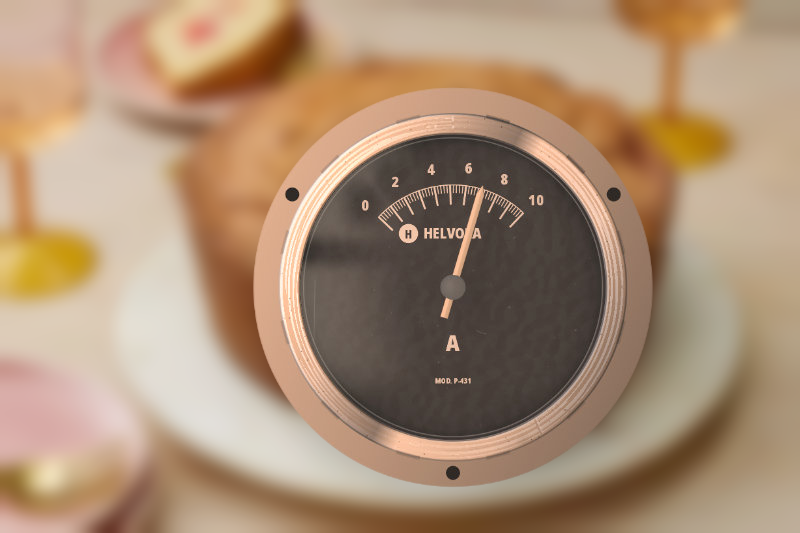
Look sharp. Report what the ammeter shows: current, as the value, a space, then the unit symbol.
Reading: 7 A
